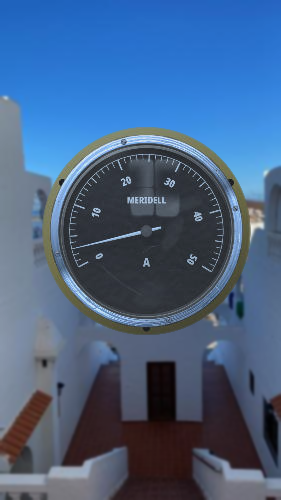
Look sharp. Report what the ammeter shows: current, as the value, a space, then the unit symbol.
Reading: 3 A
